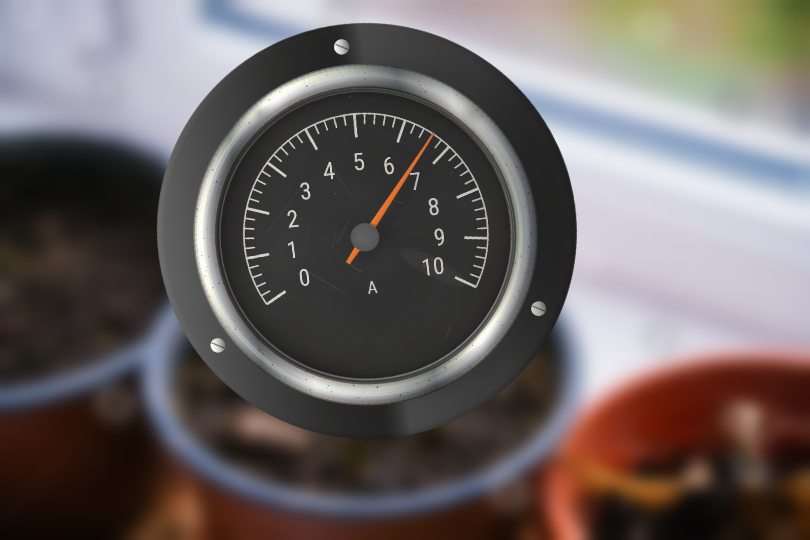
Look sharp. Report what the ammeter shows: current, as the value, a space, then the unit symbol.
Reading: 6.6 A
